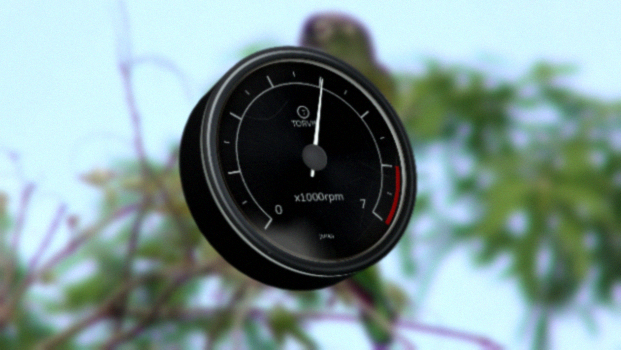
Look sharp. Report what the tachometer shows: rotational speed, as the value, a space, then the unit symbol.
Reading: 4000 rpm
